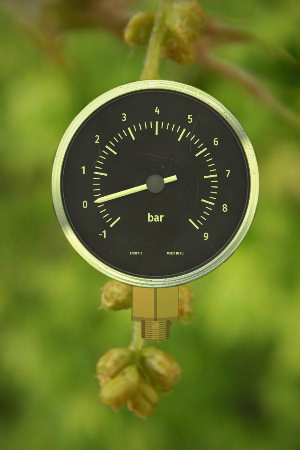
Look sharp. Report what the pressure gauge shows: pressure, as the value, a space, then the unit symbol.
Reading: 0 bar
